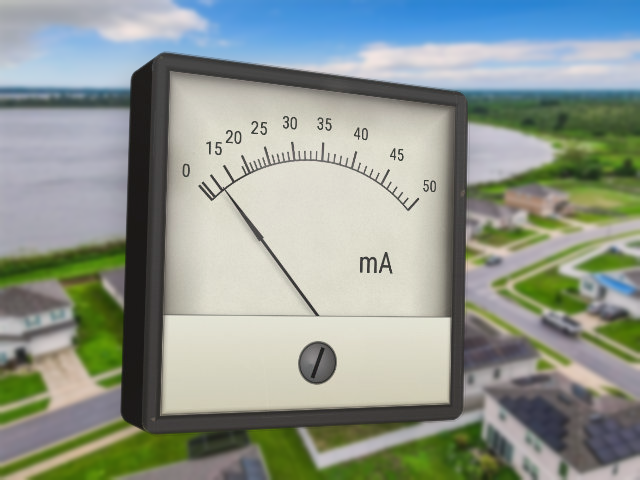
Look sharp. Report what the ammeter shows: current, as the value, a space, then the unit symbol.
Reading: 10 mA
